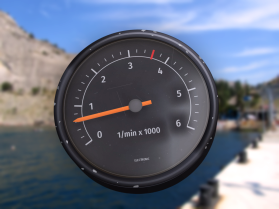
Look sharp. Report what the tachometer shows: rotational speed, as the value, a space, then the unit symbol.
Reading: 600 rpm
